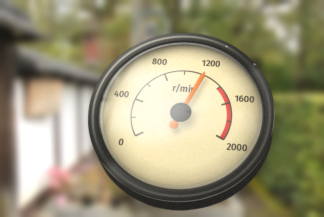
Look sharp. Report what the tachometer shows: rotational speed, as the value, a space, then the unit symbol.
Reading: 1200 rpm
